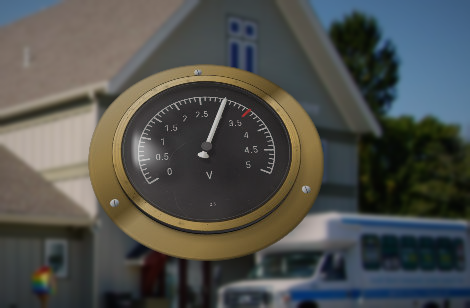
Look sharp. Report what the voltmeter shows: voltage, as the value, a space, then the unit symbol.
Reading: 3 V
